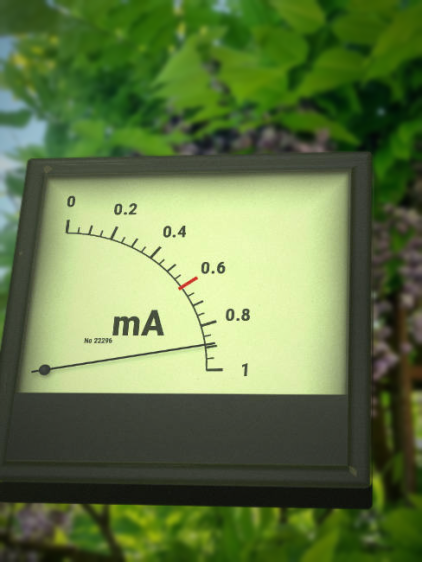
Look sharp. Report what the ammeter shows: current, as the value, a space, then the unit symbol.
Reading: 0.9 mA
